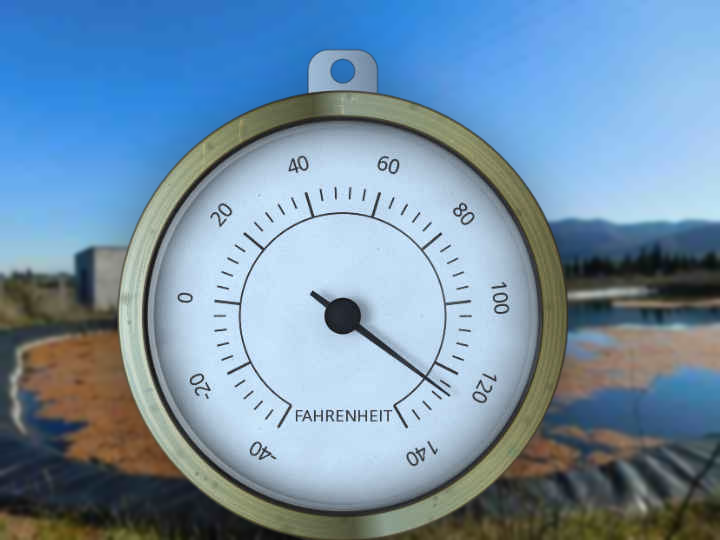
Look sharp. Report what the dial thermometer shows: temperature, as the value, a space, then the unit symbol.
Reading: 126 °F
